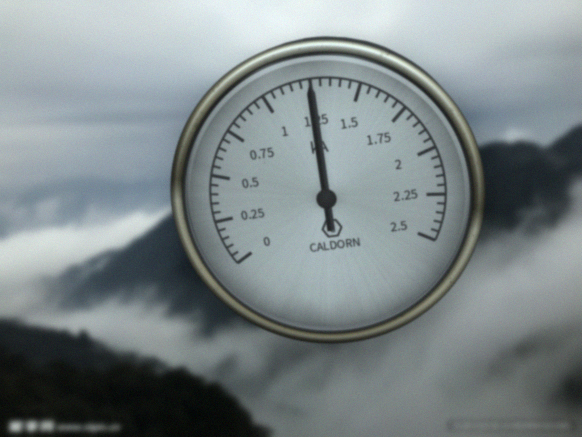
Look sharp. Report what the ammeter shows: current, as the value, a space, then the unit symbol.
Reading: 1.25 kA
